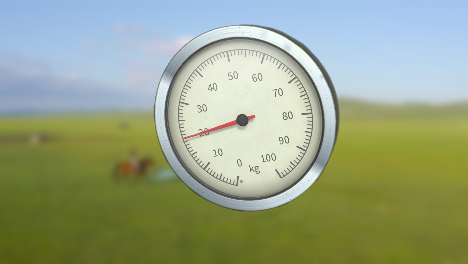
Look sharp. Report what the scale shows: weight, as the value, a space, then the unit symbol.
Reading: 20 kg
